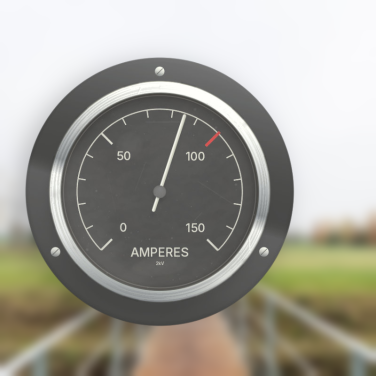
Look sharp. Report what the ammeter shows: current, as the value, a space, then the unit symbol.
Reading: 85 A
